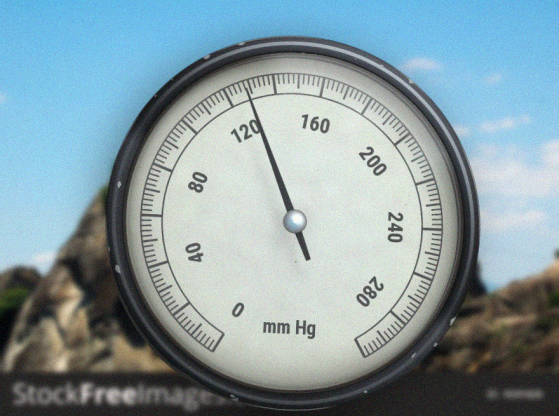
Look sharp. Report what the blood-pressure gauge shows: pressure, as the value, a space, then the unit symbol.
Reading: 128 mmHg
